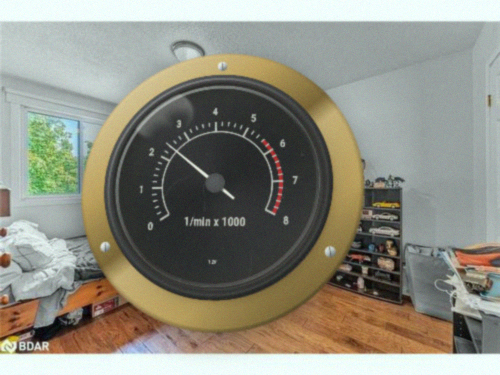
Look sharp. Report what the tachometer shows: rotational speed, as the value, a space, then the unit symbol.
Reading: 2400 rpm
